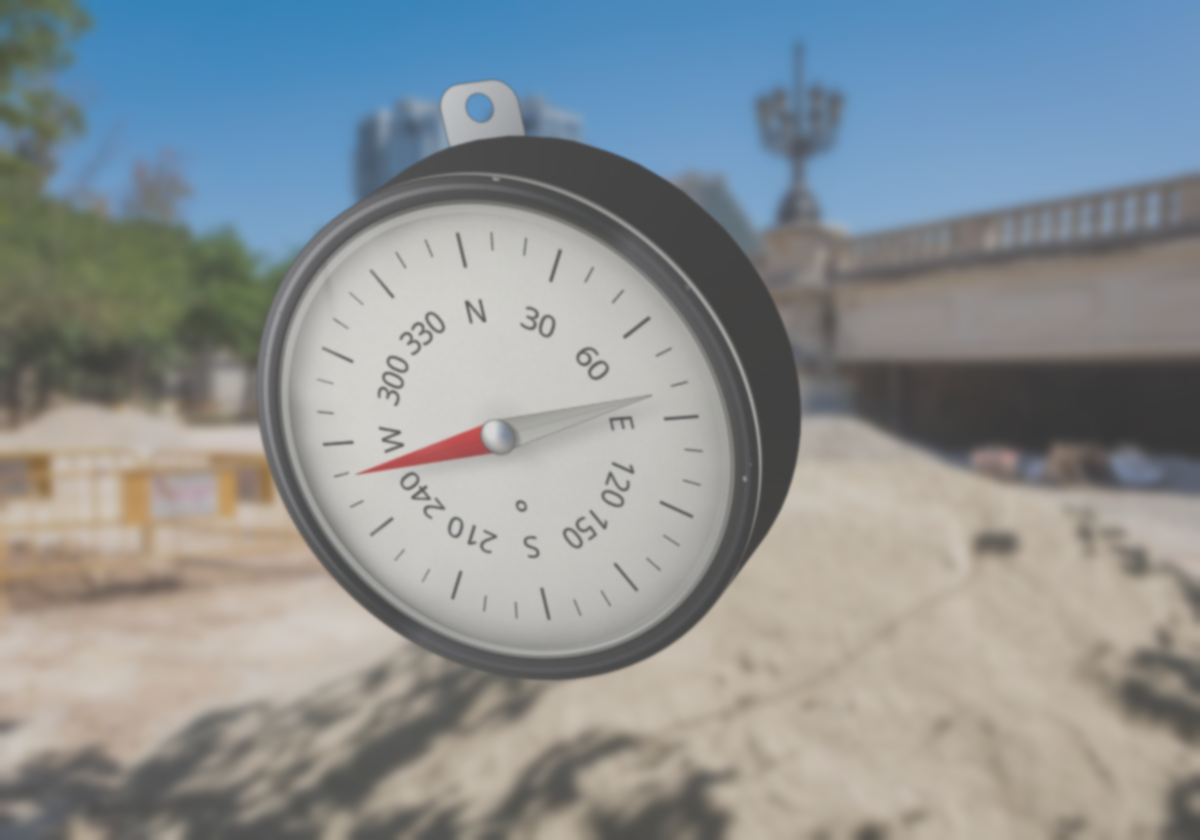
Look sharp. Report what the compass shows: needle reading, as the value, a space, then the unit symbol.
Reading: 260 °
